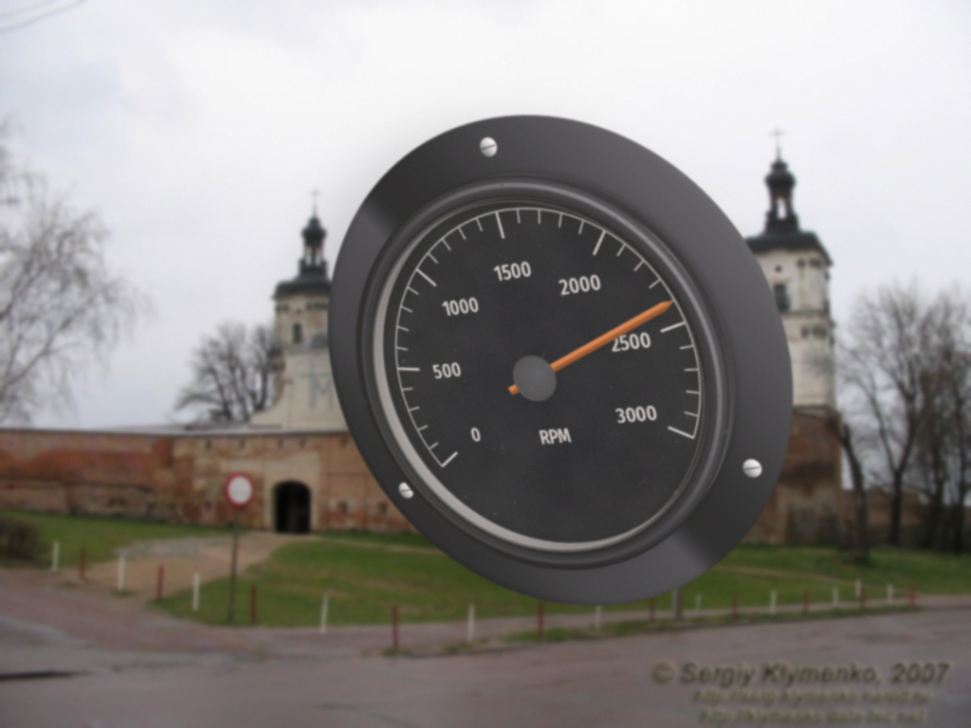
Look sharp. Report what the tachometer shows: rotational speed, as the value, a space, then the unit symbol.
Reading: 2400 rpm
